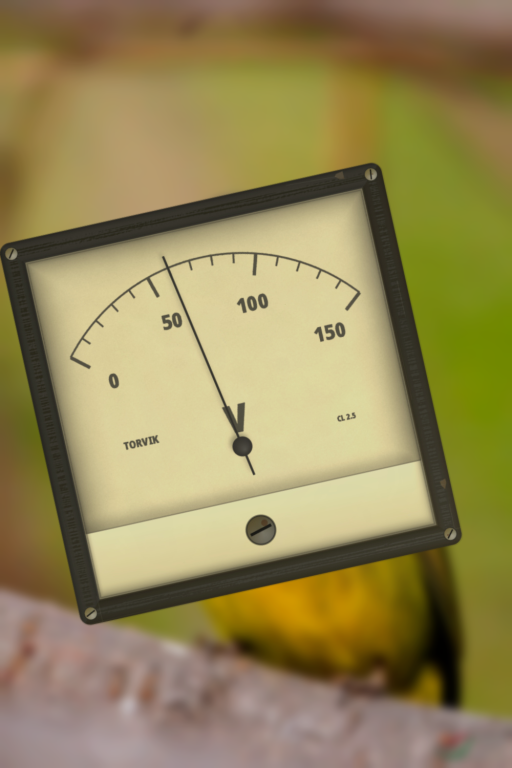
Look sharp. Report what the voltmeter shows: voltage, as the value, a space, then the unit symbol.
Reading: 60 V
